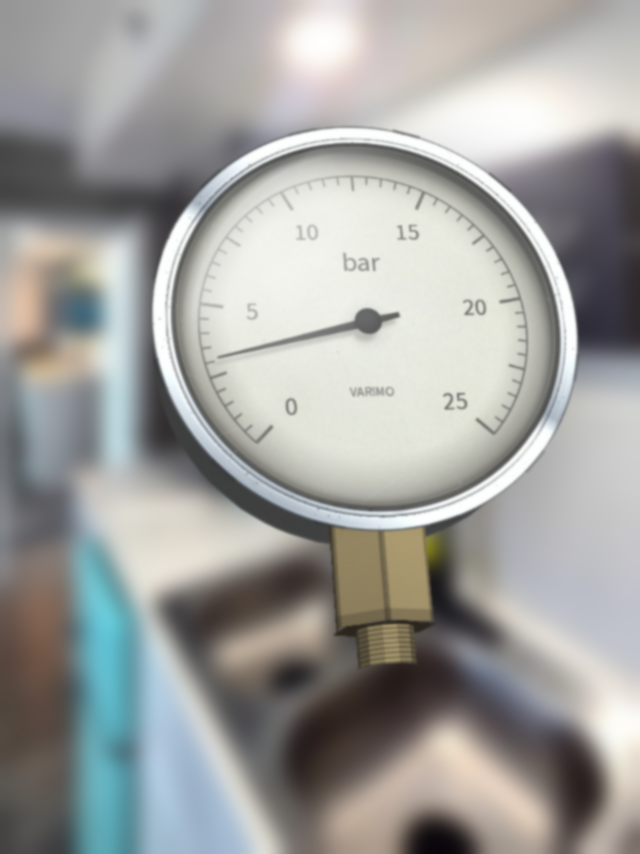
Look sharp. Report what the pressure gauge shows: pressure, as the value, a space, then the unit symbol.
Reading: 3 bar
